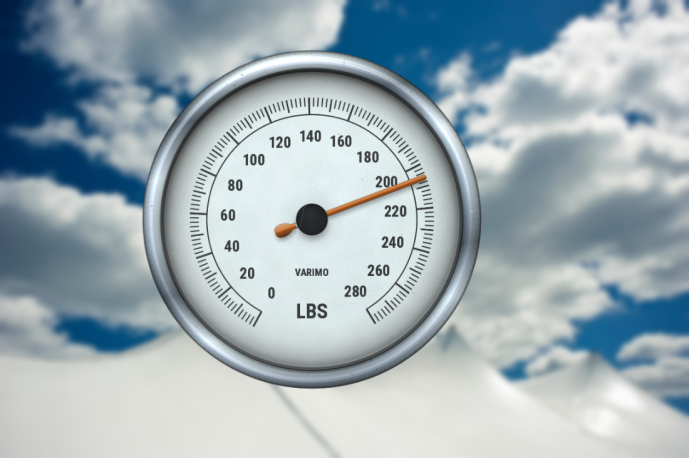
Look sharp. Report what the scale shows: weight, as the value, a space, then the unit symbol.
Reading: 206 lb
